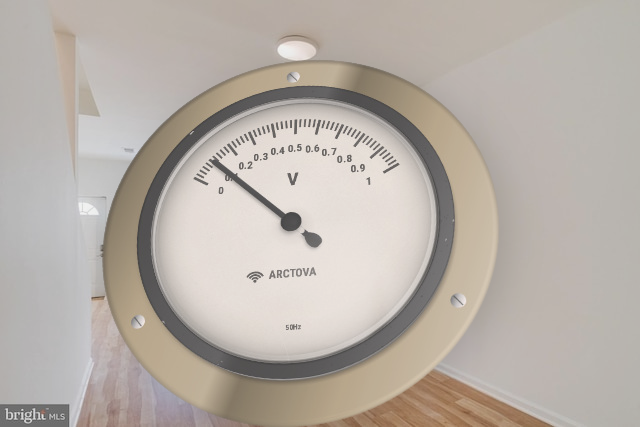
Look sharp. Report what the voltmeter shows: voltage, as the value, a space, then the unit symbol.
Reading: 0.1 V
